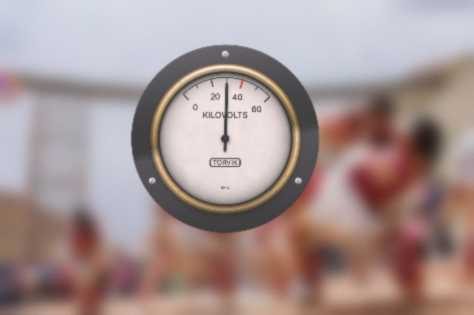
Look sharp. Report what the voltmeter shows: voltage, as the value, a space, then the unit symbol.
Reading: 30 kV
